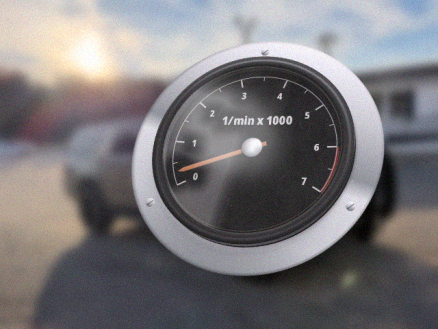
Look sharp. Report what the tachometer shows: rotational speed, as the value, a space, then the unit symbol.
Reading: 250 rpm
